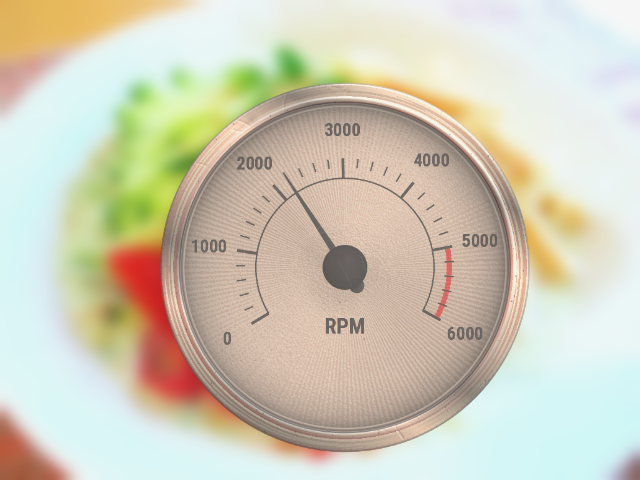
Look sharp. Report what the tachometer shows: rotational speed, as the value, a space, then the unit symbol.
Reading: 2200 rpm
